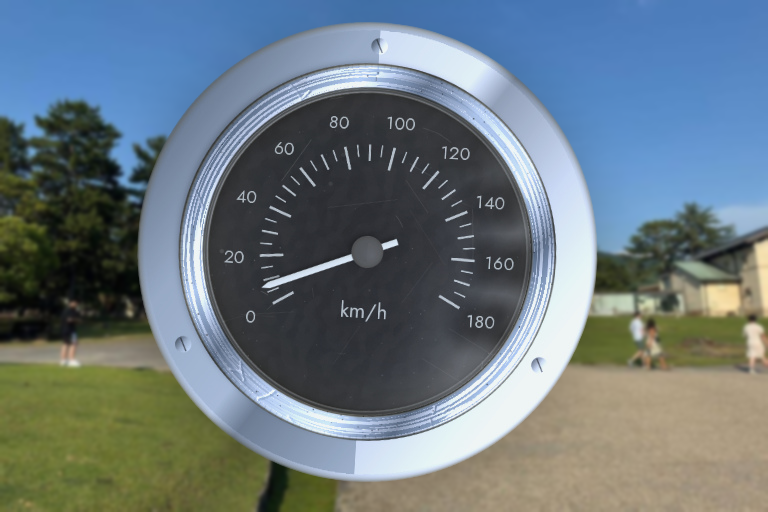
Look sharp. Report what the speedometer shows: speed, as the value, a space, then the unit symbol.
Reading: 7.5 km/h
